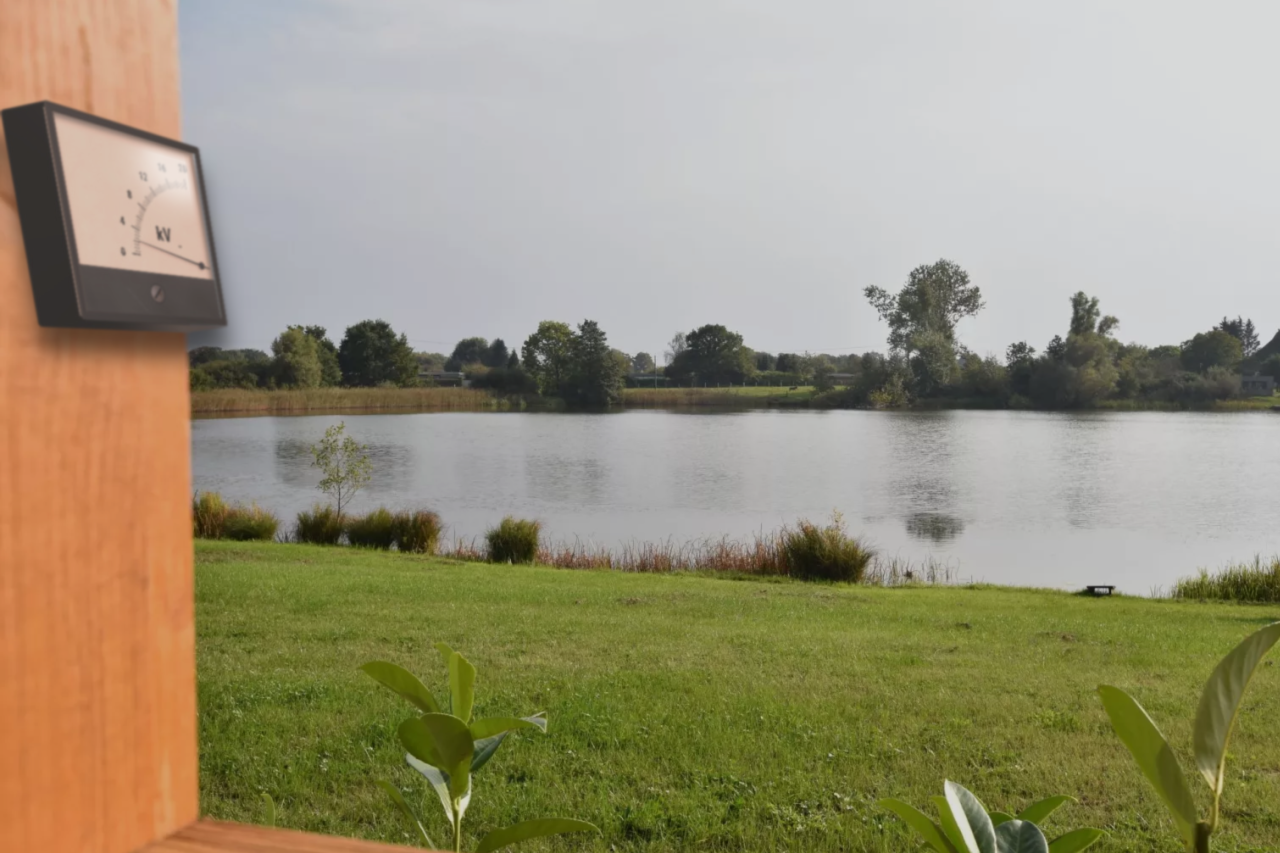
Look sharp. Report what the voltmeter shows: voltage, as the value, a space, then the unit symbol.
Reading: 2 kV
